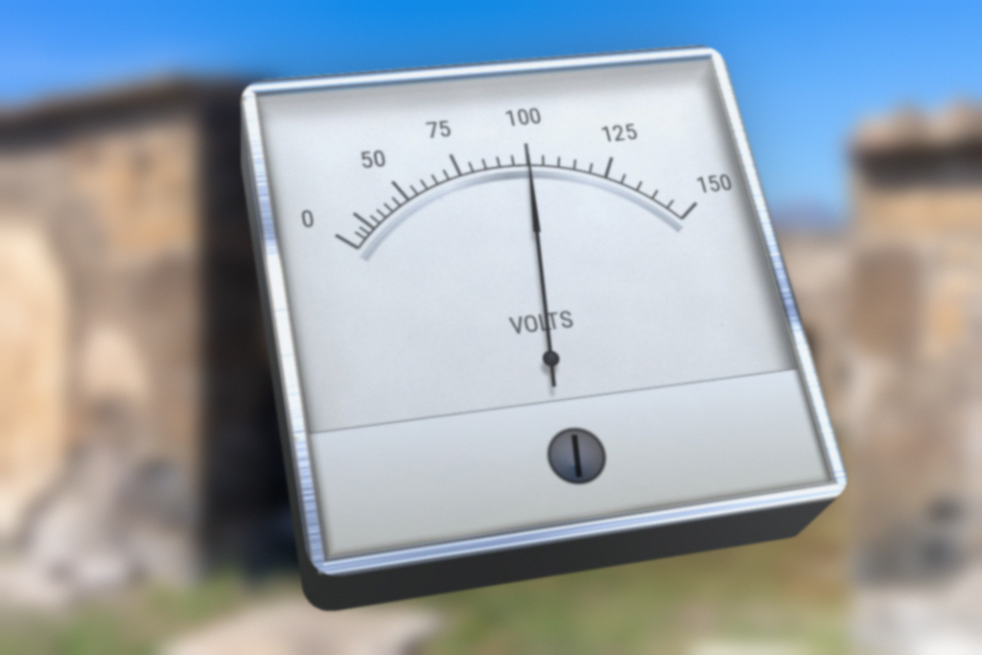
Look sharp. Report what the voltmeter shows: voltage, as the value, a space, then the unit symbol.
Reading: 100 V
